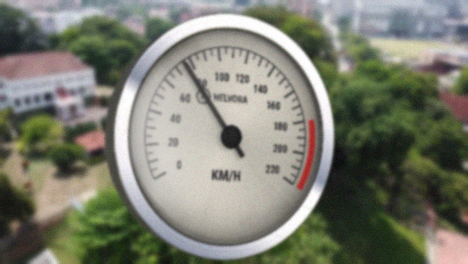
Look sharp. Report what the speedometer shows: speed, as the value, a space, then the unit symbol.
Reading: 75 km/h
